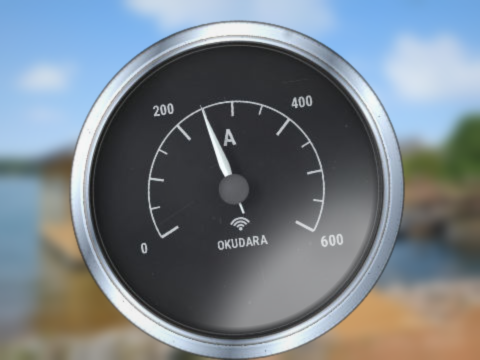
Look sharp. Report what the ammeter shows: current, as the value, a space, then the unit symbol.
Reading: 250 A
